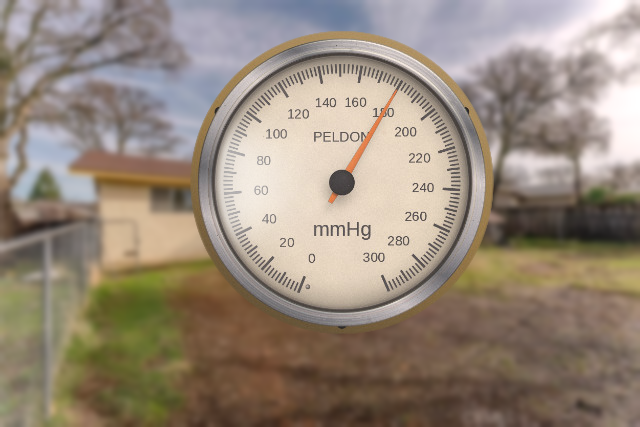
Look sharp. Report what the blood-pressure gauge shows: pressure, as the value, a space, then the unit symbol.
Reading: 180 mmHg
